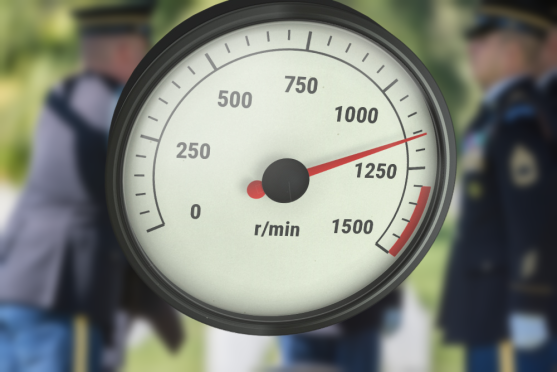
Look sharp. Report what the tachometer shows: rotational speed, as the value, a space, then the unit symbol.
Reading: 1150 rpm
